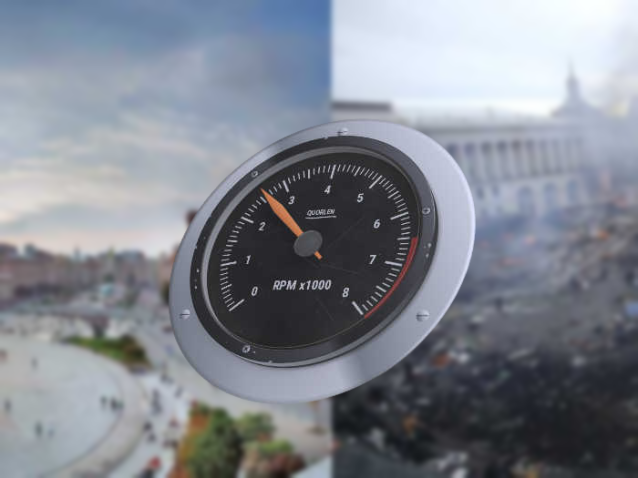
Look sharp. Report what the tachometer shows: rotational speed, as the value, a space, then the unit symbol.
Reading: 2600 rpm
